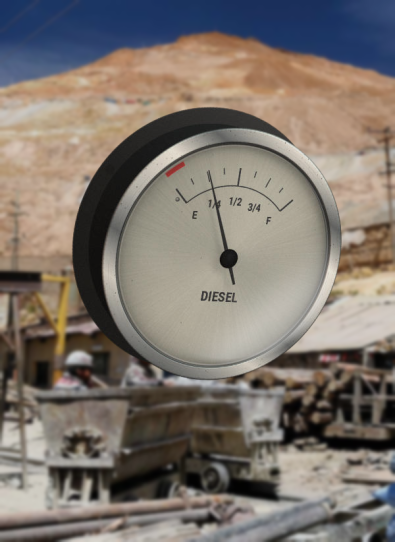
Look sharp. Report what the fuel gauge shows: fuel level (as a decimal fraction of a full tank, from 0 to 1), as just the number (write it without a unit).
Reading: 0.25
